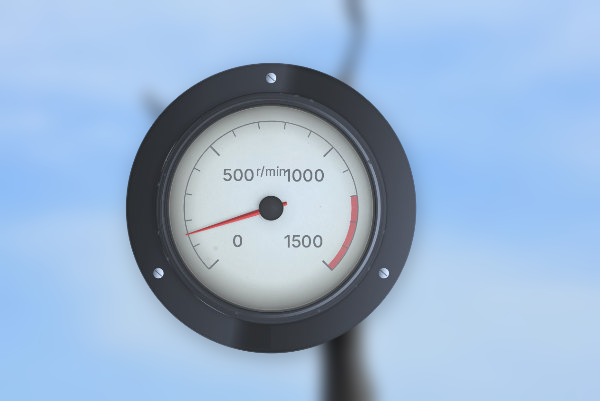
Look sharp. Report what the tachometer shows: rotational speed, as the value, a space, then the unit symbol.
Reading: 150 rpm
